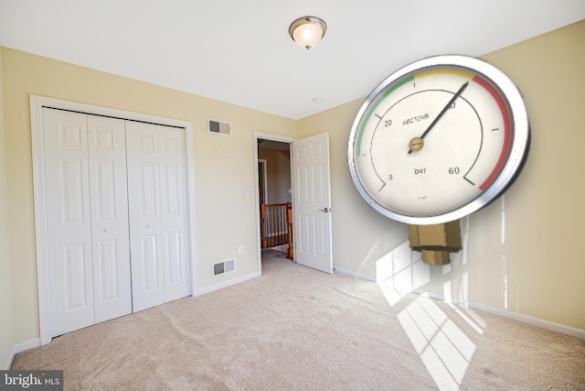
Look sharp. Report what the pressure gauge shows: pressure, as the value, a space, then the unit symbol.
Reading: 40 bar
